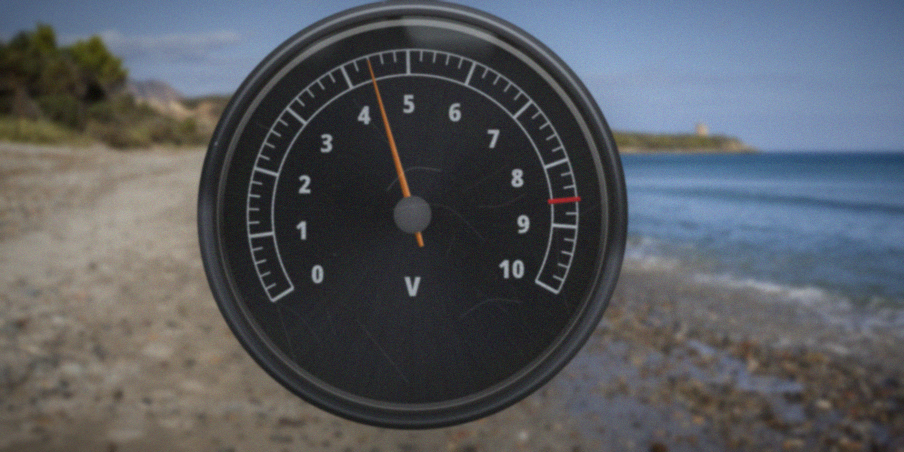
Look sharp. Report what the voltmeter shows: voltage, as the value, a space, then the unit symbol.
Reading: 4.4 V
